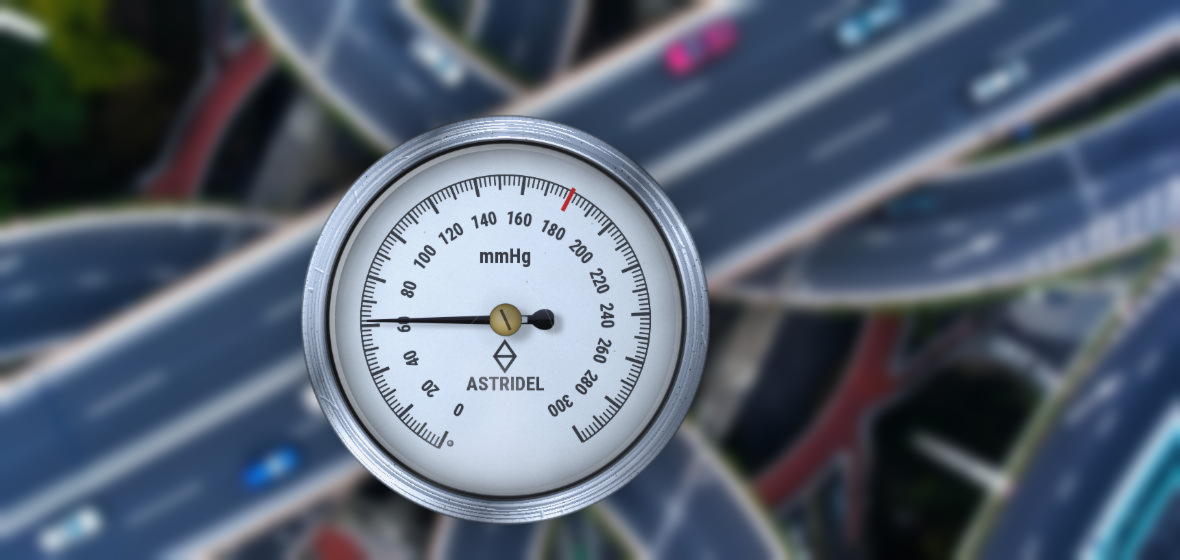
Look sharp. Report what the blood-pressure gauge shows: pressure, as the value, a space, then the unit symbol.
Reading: 62 mmHg
